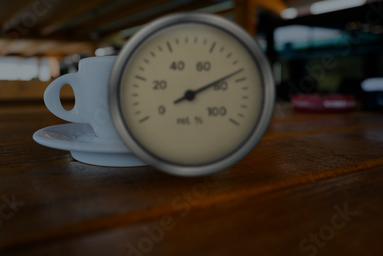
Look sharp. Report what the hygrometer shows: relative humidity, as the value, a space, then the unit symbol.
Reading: 76 %
